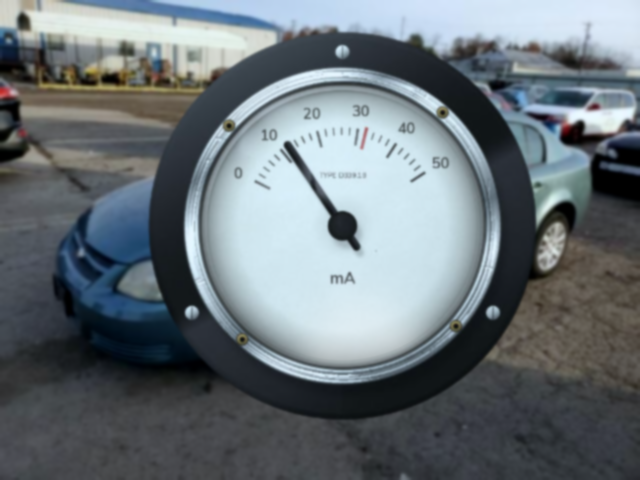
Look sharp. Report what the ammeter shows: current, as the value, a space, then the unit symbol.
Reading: 12 mA
